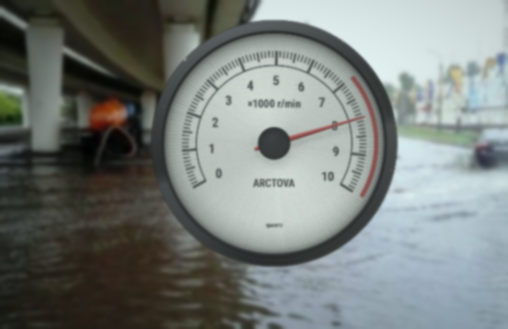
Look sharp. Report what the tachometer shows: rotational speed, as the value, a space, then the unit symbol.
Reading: 8000 rpm
